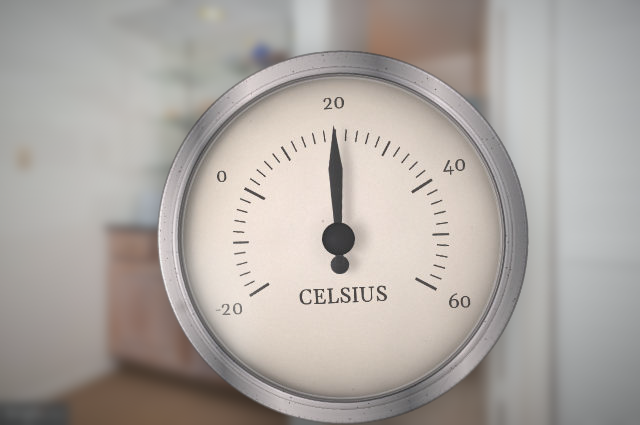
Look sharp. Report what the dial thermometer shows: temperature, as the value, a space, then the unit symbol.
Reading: 20 °C
